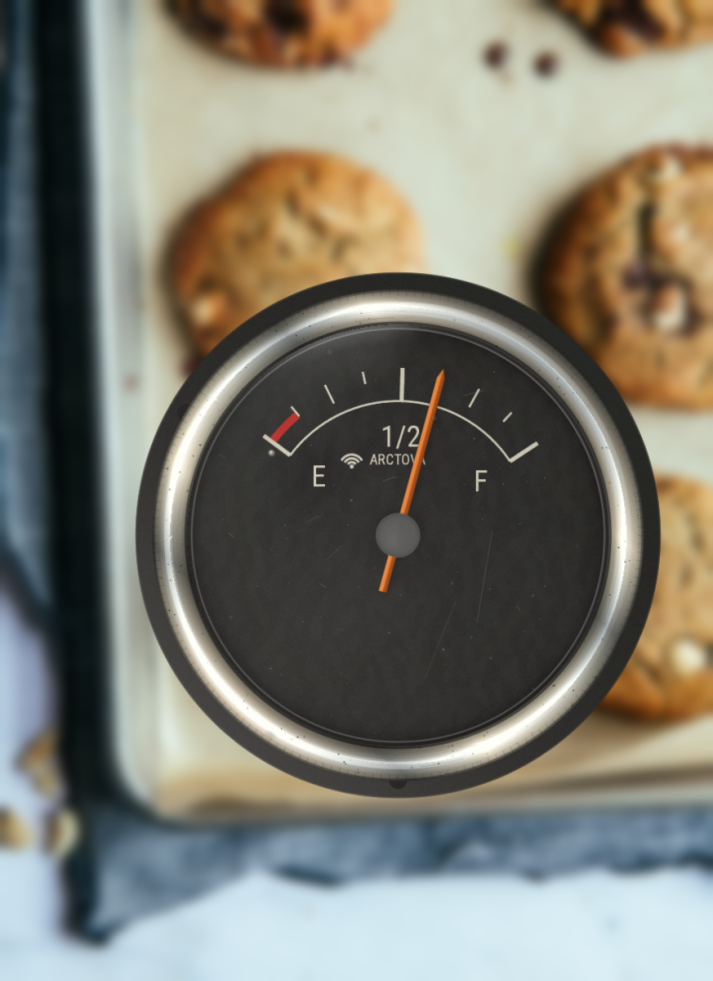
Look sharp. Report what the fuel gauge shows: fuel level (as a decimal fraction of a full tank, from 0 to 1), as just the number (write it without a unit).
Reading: 0.625
